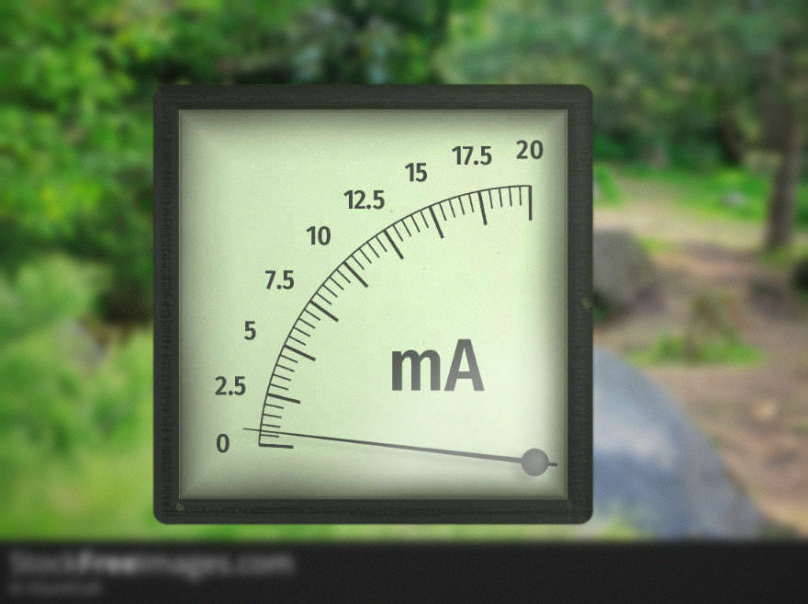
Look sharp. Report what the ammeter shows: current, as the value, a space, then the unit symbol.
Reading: 0.75 mA
